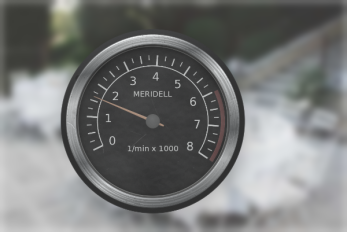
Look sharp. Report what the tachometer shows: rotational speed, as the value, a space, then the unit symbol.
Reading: 1625 rpm
